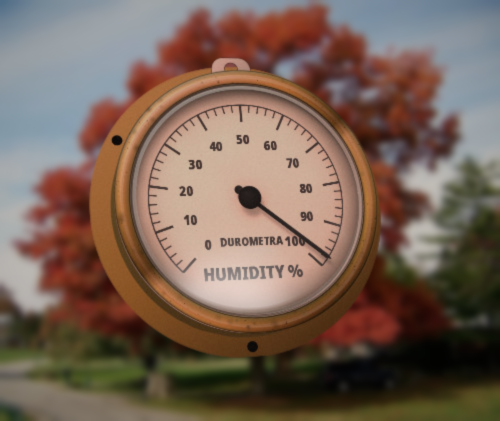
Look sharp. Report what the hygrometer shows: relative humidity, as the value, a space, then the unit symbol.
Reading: 98 %
